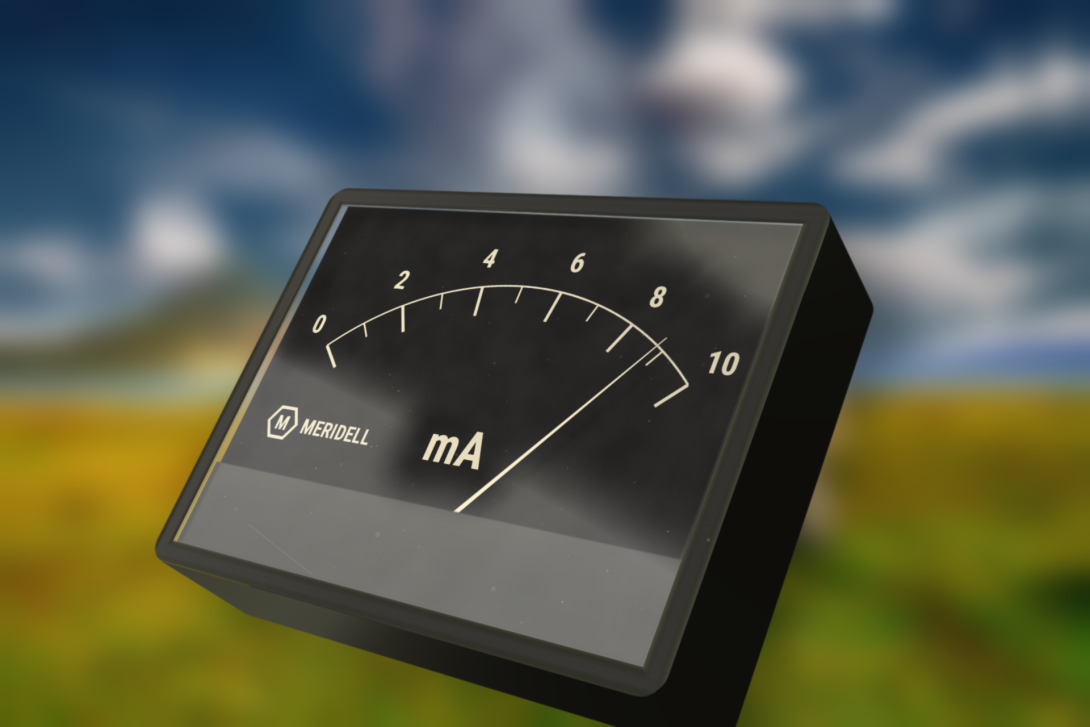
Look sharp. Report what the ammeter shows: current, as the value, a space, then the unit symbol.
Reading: 9 mA
